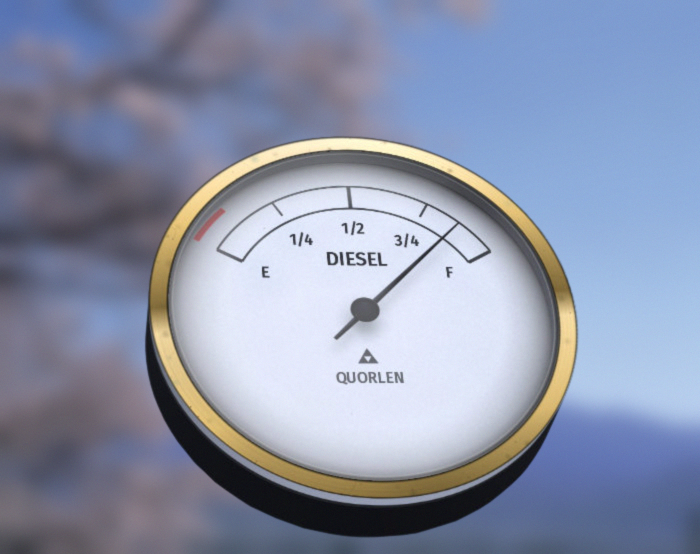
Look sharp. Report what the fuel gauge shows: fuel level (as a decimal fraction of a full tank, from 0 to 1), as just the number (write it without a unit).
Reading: 0.875
